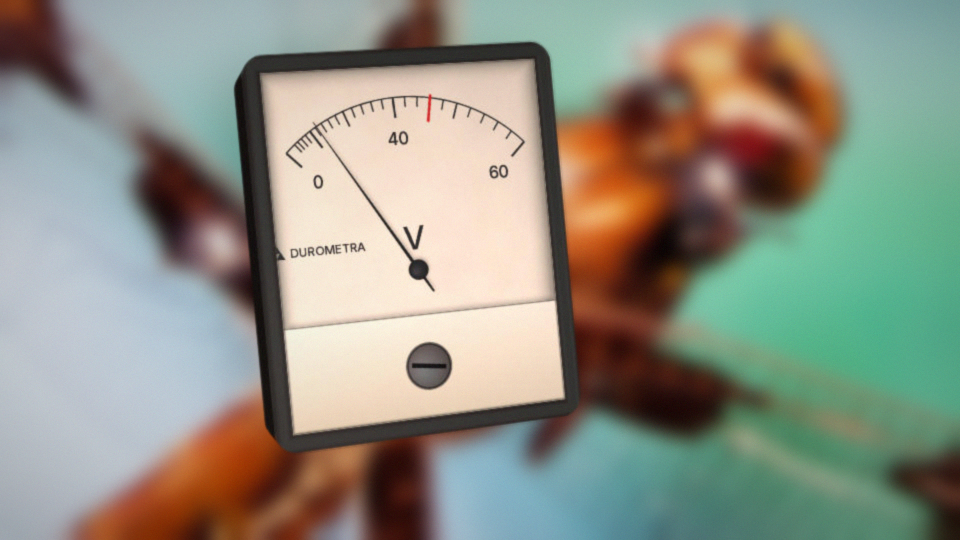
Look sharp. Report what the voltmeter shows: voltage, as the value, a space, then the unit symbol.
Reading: 22 V
